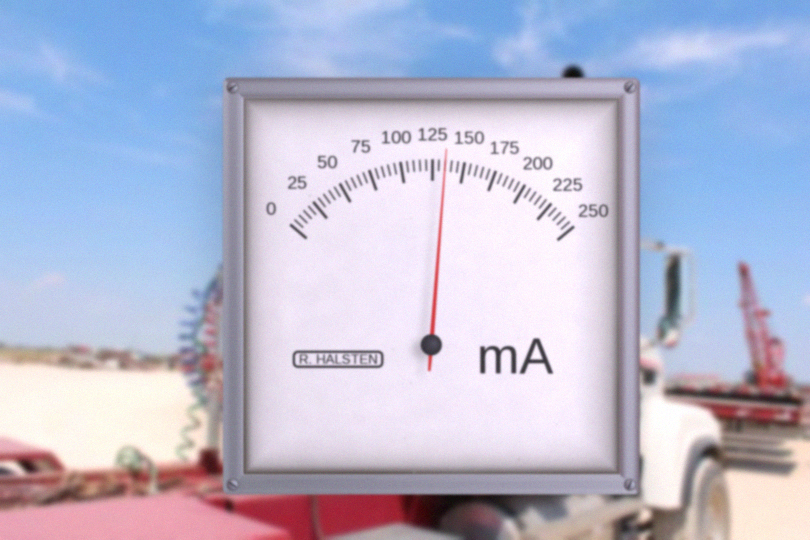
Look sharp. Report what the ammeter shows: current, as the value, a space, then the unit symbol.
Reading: 135 mA
